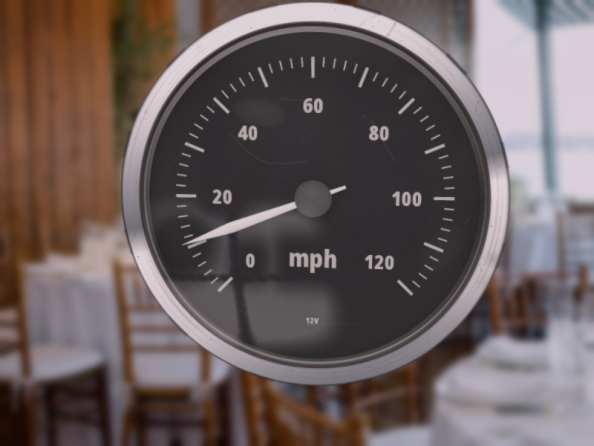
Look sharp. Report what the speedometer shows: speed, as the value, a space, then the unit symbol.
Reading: 11 mph
